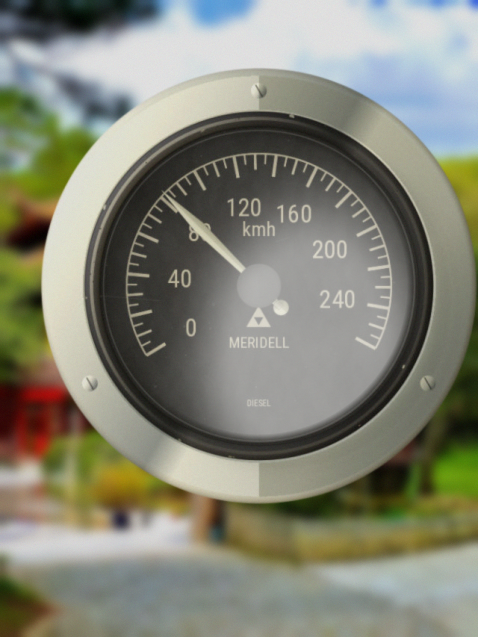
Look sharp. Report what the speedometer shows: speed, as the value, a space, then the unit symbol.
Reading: 82.5 km/h
